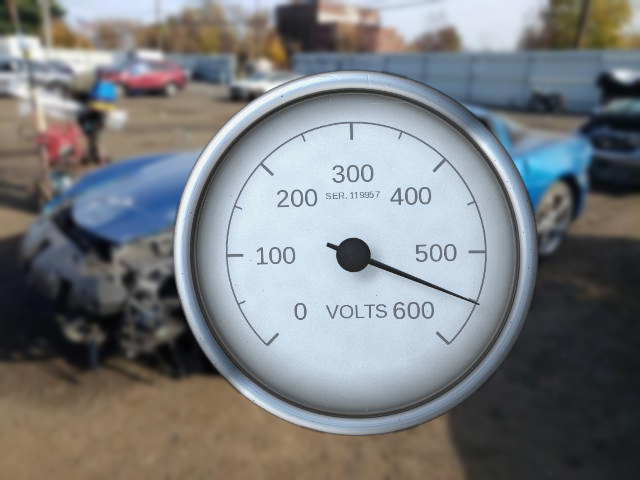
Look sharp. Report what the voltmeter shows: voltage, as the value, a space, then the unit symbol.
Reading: 550 V
